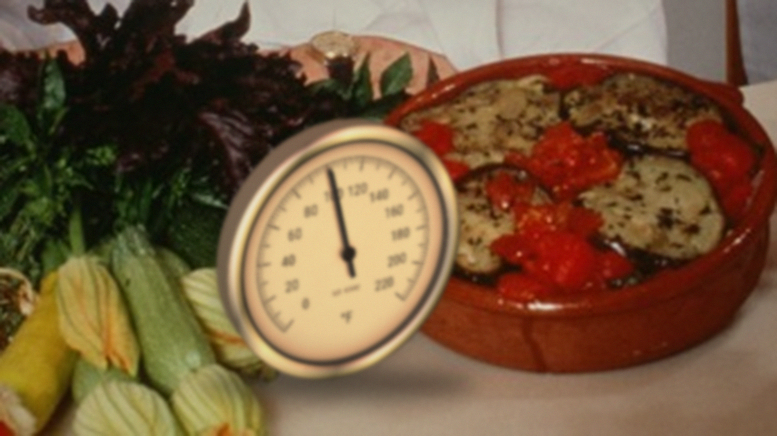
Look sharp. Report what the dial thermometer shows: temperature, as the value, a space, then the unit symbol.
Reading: 100 °F
